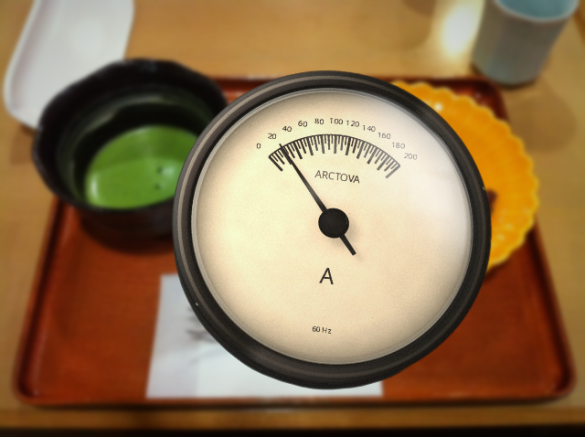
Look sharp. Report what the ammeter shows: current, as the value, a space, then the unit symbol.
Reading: 20 A
